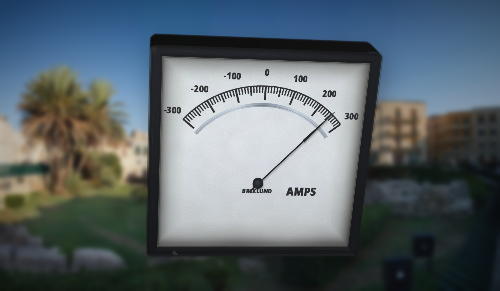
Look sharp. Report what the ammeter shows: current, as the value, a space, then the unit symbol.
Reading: 250 A
